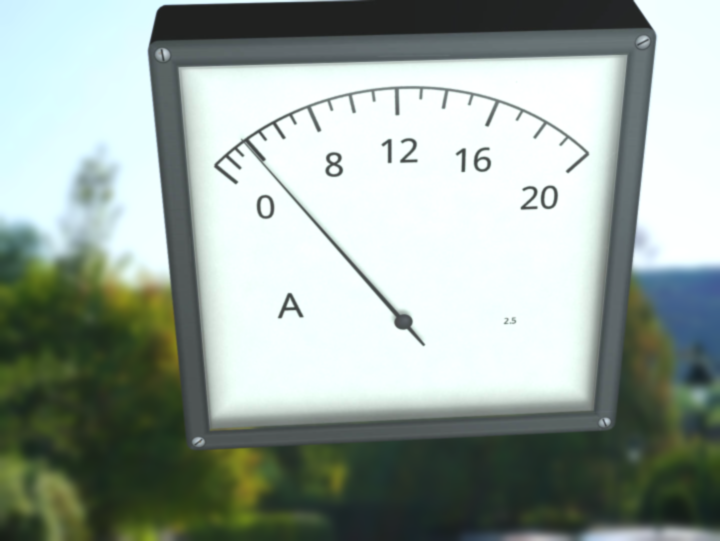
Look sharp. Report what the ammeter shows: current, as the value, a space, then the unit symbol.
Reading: 4 A
